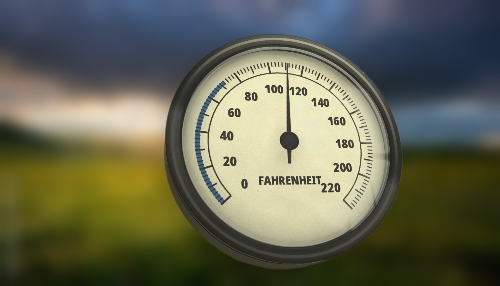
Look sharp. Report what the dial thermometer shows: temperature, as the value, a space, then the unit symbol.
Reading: 110 °F
